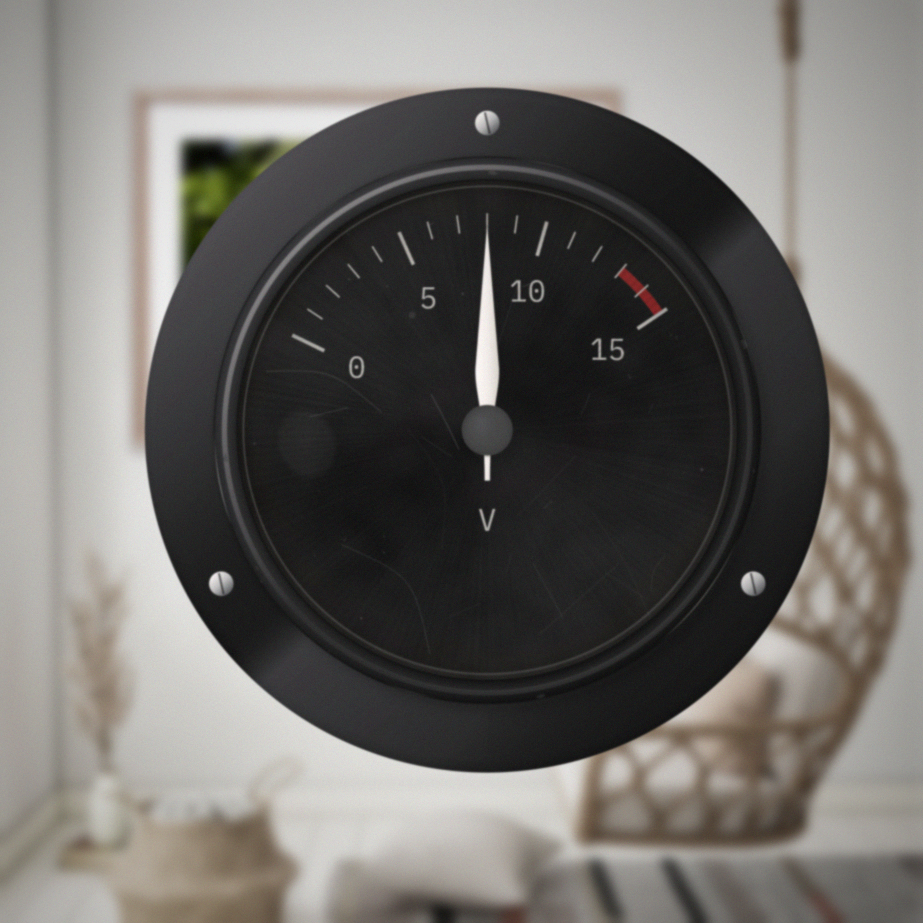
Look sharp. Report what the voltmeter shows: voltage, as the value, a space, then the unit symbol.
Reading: 8 V
